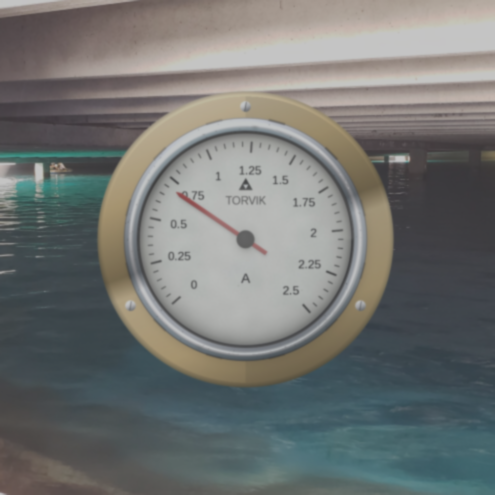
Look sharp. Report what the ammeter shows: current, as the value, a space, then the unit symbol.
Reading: 0.7 A
